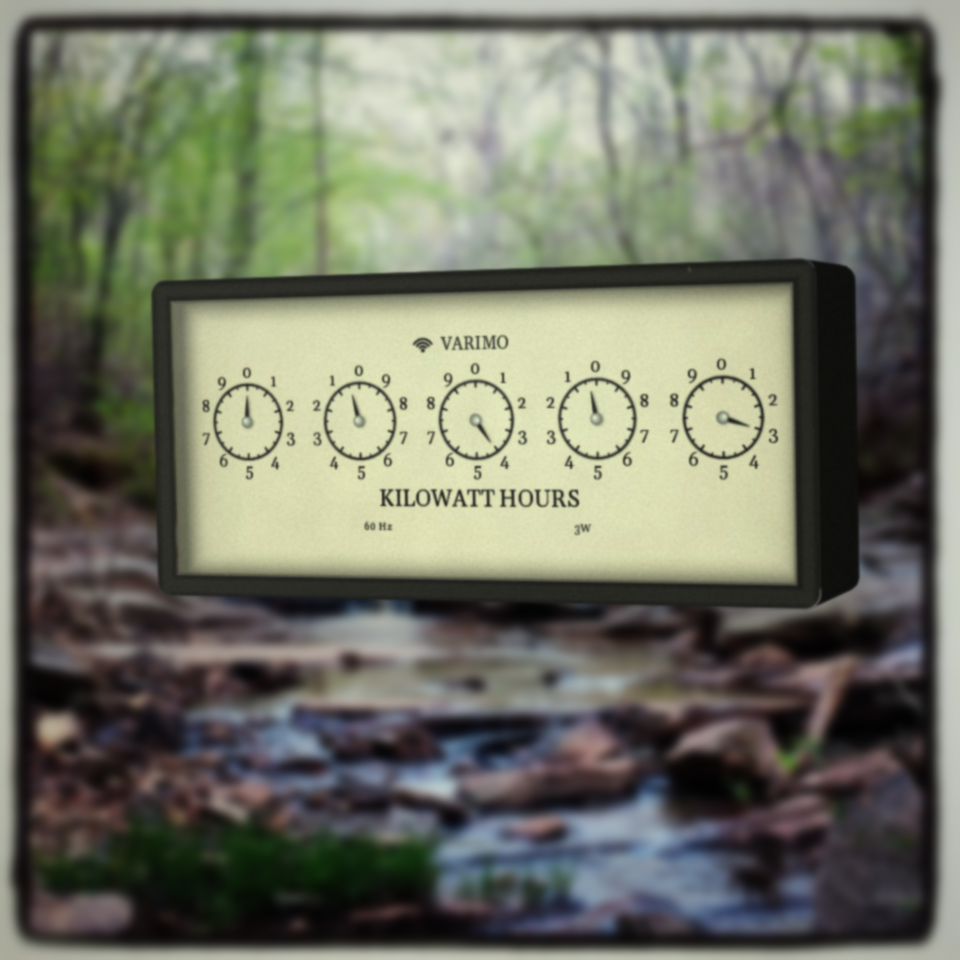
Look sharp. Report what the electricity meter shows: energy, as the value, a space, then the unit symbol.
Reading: 403 kWh
